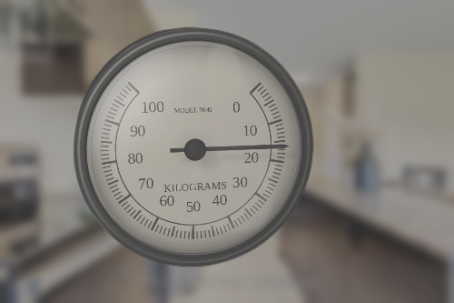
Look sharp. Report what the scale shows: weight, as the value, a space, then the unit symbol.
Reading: 16 kg
